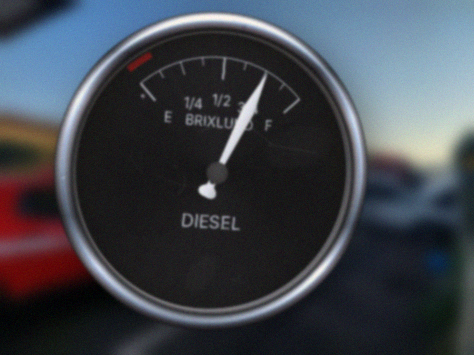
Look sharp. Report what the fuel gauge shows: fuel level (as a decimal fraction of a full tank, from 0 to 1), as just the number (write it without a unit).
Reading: 0.75
